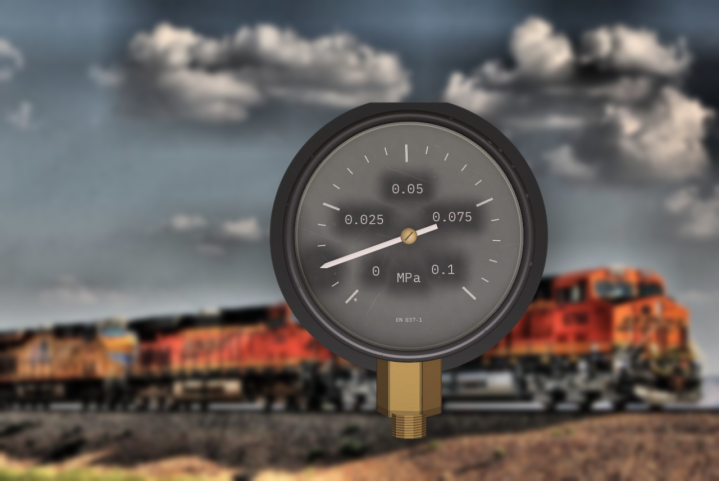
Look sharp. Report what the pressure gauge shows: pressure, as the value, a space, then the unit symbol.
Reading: 0.01 MPa
